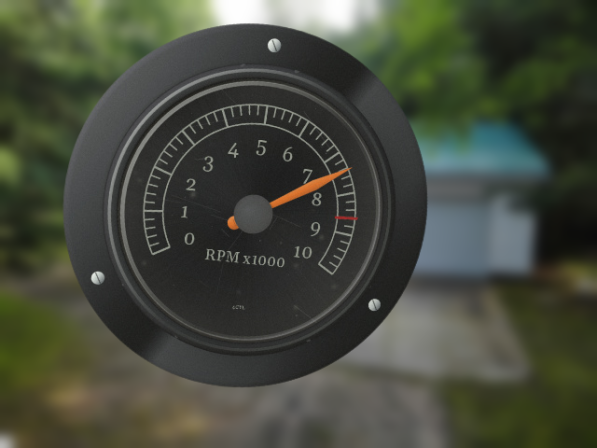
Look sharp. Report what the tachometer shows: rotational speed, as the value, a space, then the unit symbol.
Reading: 7400 rpm
